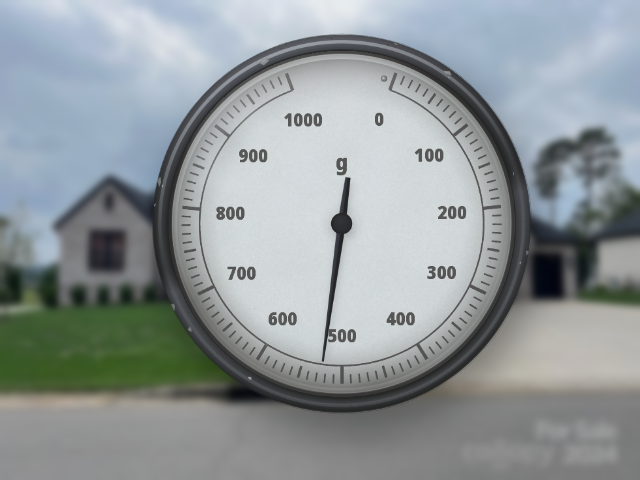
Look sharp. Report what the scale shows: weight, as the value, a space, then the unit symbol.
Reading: 525 g
